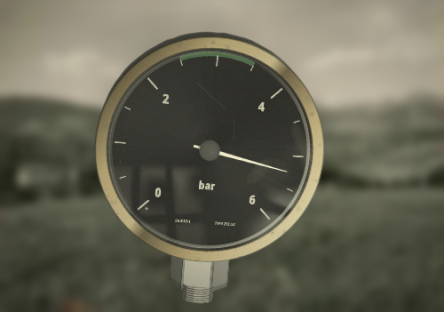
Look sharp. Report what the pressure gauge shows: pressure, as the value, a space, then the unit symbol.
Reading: 5.25 bar
